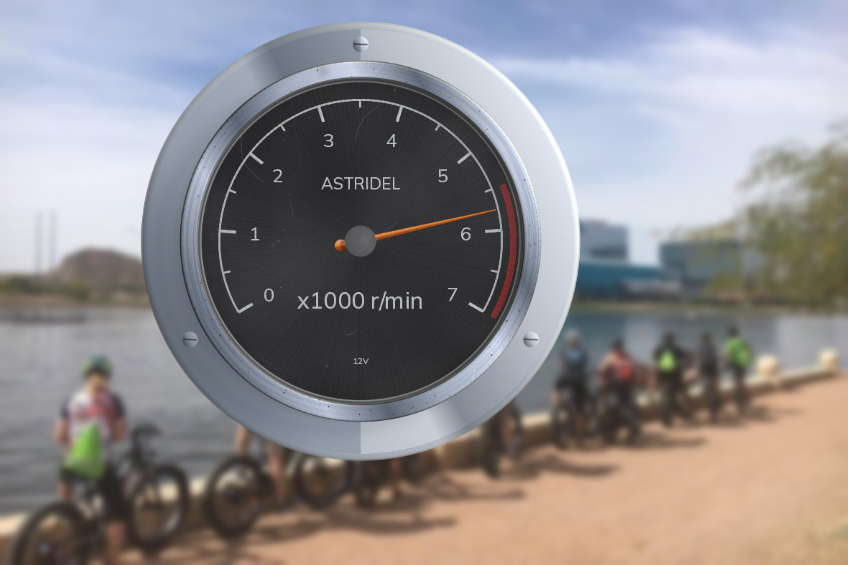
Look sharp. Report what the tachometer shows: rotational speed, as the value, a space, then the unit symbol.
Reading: 5750 rpm
